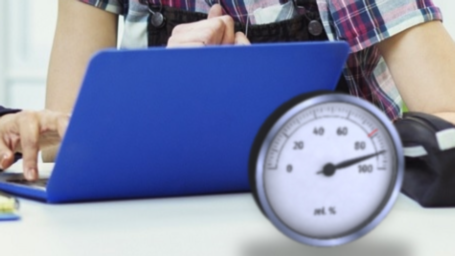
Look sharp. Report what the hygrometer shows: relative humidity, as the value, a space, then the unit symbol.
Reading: 90 %
